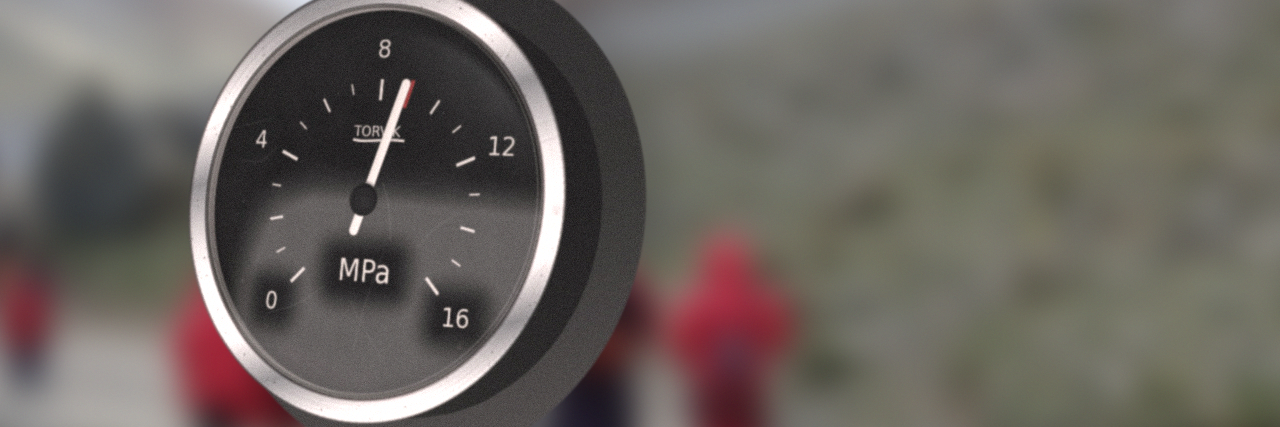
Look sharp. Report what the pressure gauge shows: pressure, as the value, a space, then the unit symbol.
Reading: 9 MPa
